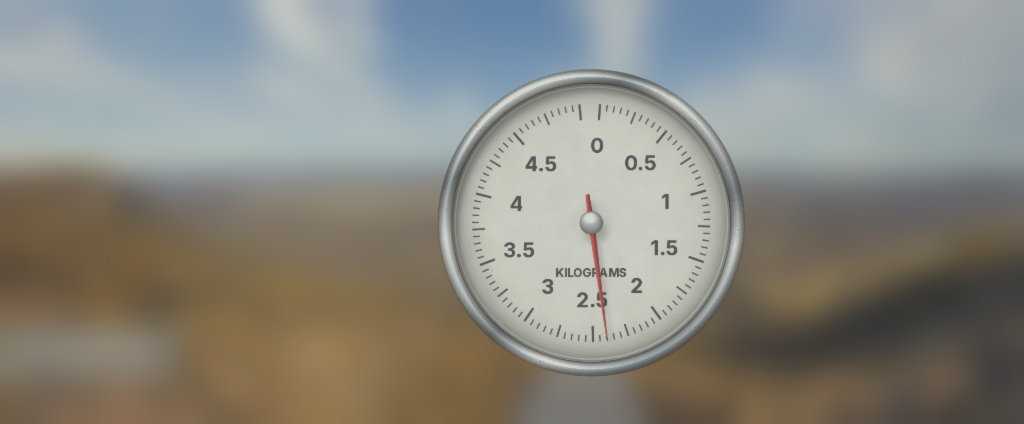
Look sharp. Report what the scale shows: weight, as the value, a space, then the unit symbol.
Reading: 2.4 kg
